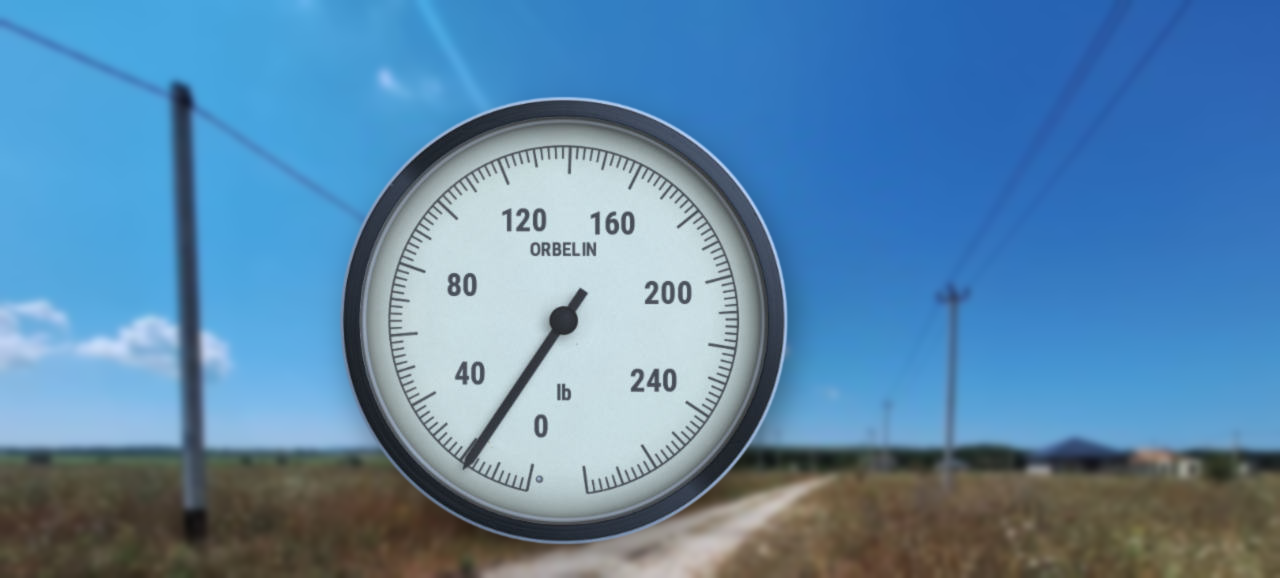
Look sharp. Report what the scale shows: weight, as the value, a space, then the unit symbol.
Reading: 18 lb
